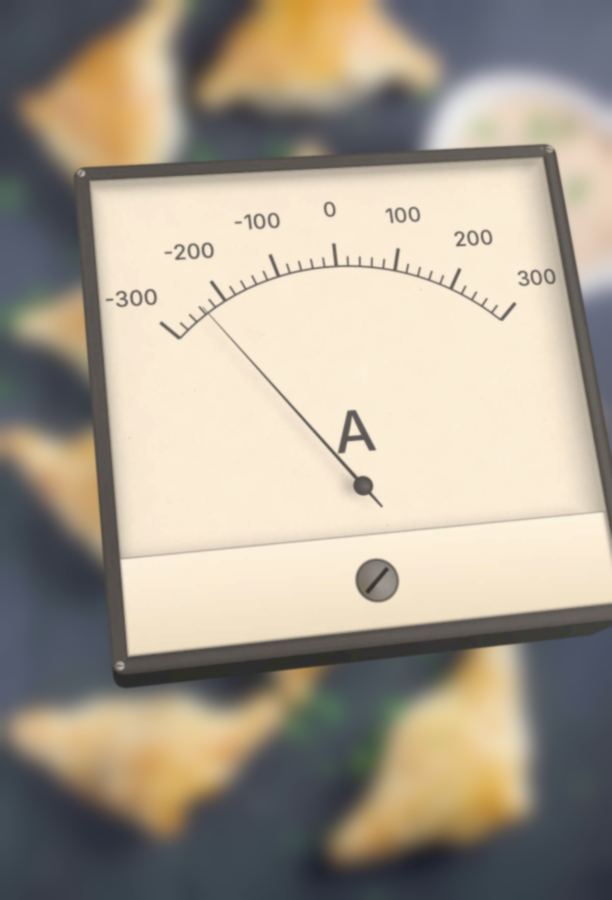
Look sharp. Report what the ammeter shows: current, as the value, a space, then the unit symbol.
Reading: -240 A
